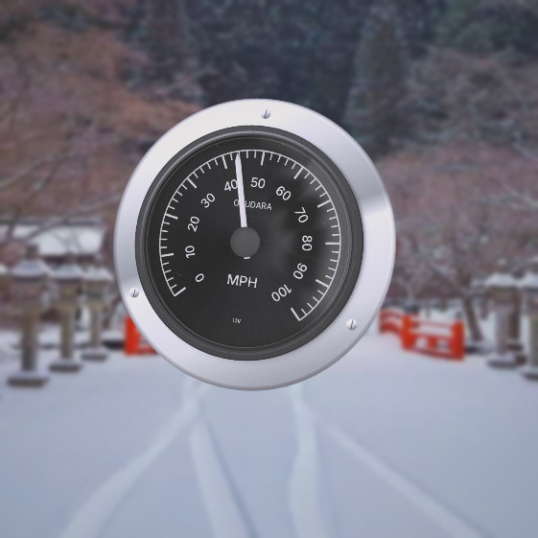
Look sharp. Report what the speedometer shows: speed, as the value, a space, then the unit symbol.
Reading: 44 mph
